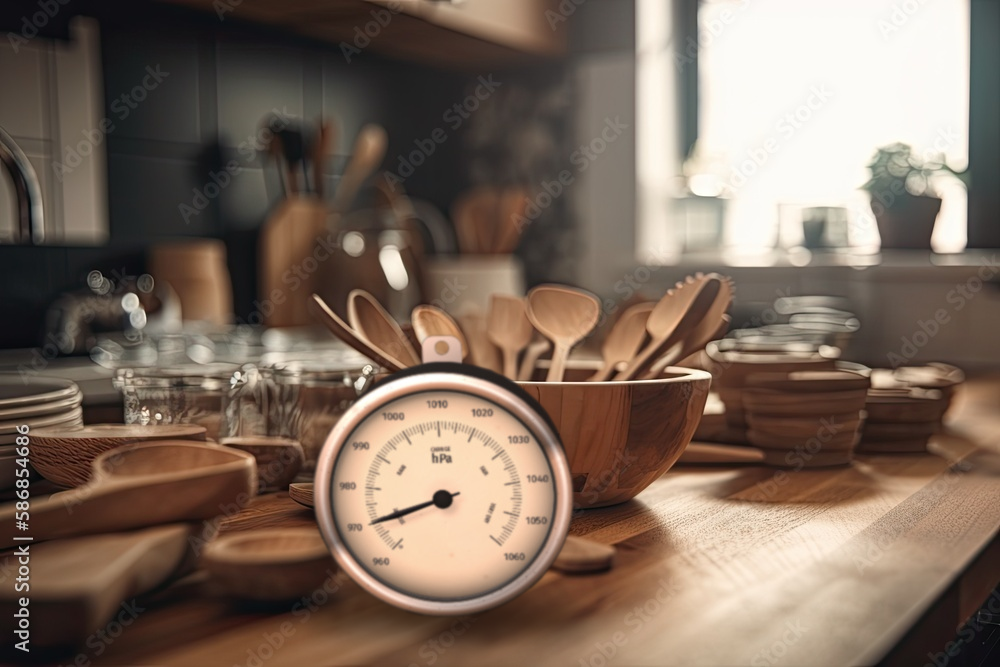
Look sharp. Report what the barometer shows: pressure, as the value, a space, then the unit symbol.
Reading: 970 hPa
